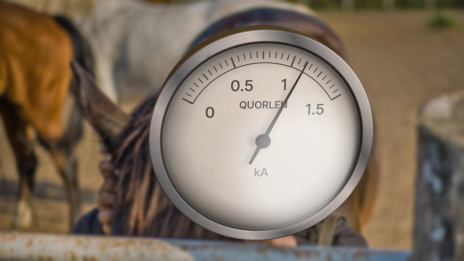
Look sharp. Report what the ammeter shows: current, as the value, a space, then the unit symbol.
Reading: 1.1 kA
